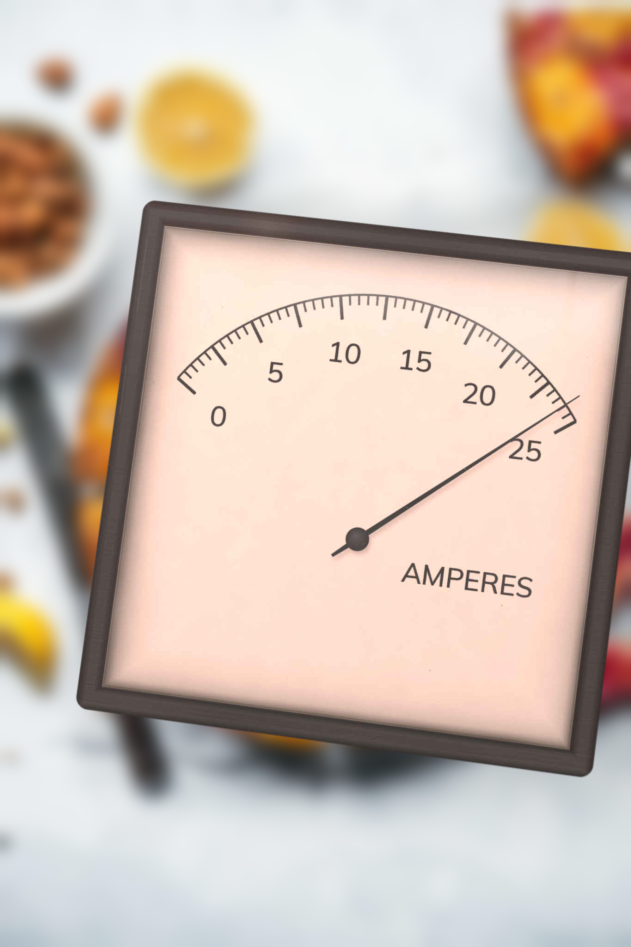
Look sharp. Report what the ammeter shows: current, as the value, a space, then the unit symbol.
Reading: 24 A
